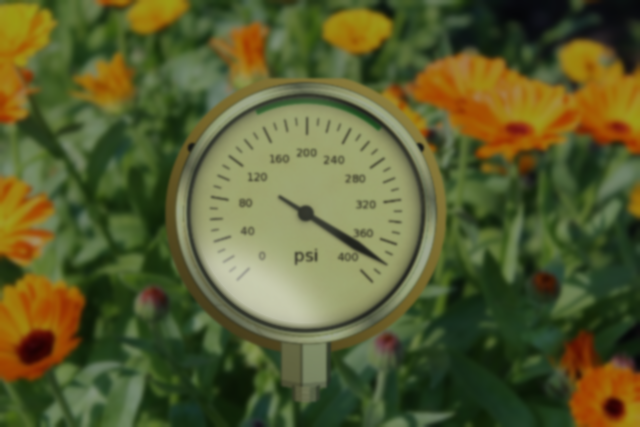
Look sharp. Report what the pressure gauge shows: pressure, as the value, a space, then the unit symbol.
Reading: 380 psi
